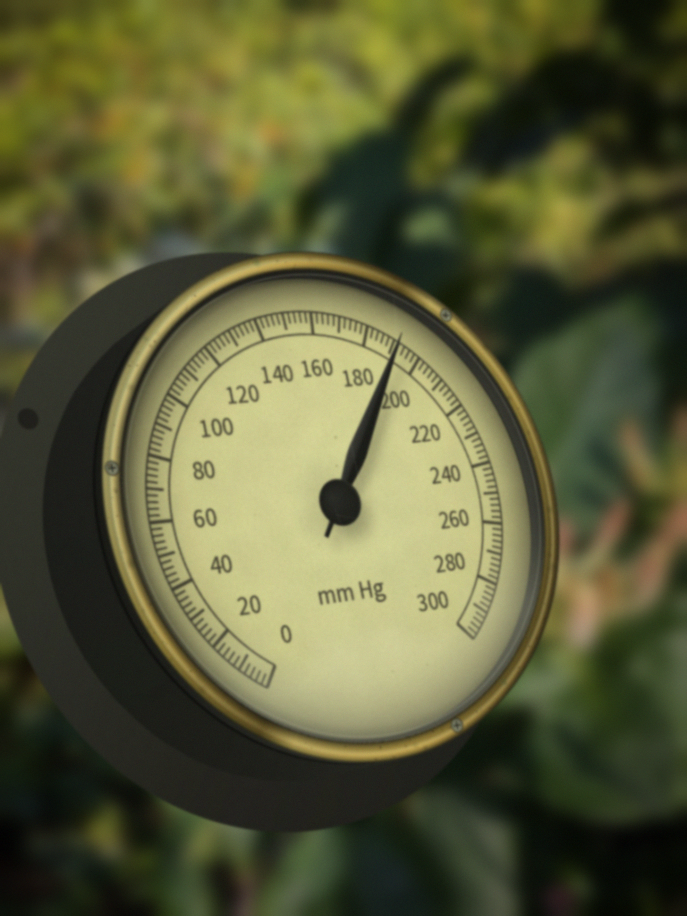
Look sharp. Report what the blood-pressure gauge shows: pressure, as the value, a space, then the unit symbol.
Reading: 190 mmHg
